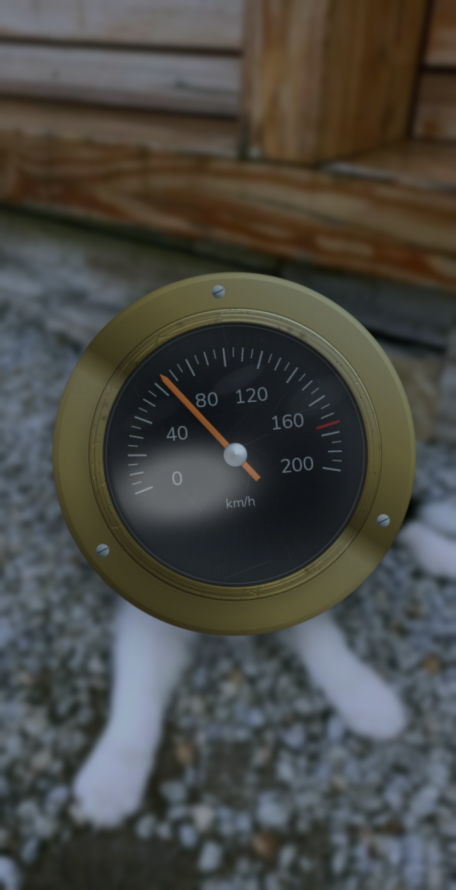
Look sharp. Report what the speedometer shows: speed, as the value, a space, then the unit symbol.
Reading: 65 km/h
